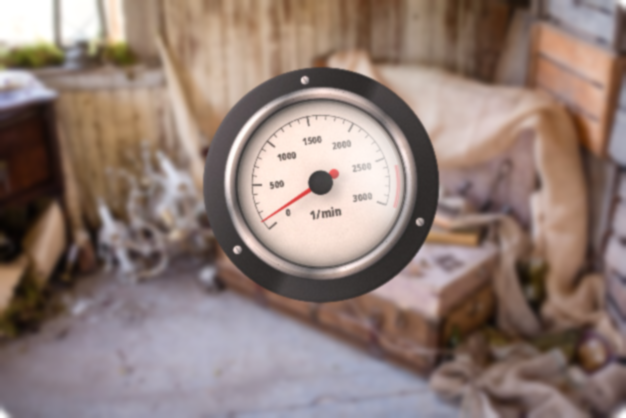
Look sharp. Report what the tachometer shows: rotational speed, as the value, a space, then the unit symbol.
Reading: 100 rpm
